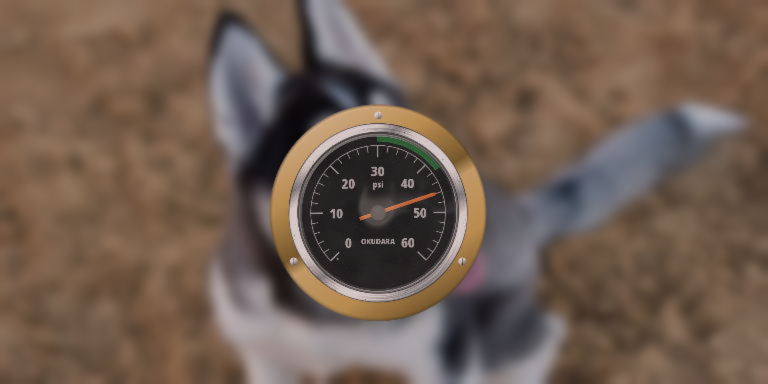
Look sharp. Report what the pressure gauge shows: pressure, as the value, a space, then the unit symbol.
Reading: 46 psi
